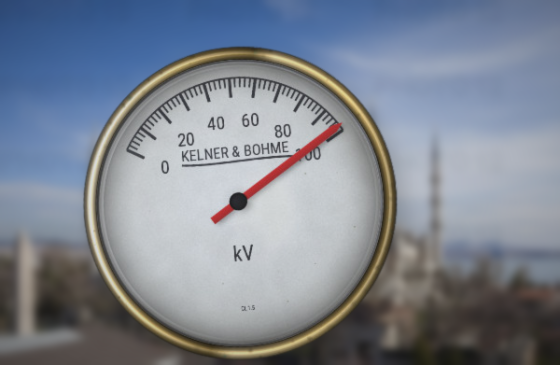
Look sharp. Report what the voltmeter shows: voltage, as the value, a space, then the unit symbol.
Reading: 98 kV
